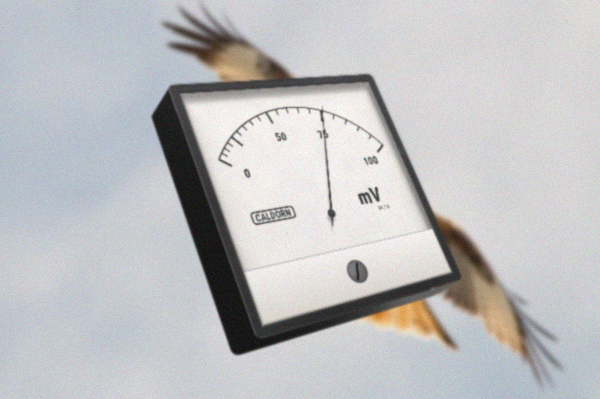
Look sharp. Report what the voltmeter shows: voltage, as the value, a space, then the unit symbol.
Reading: 75 mV
